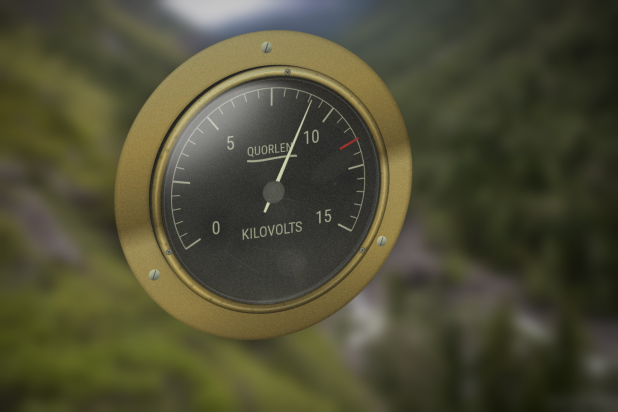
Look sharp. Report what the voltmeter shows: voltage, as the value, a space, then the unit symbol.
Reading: 9 kV
